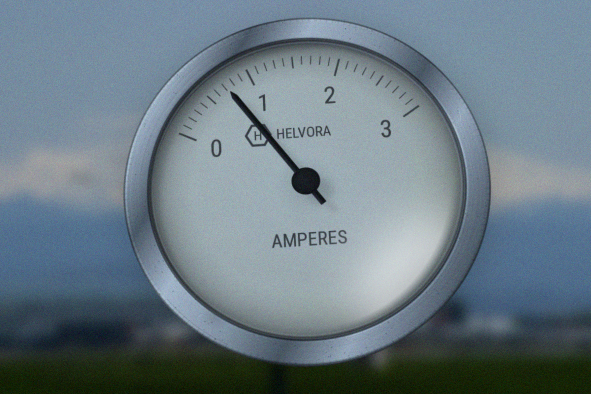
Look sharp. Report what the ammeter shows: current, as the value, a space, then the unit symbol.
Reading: 0.7 A
